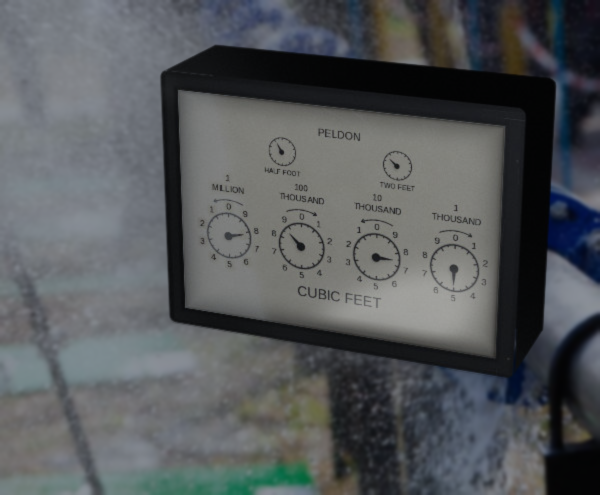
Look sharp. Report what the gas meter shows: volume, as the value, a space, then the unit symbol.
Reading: 787500 ft³
